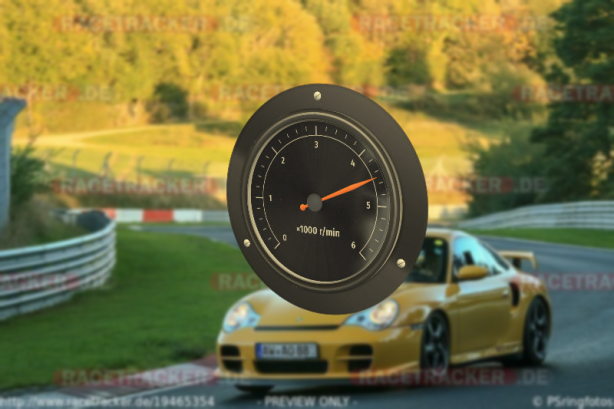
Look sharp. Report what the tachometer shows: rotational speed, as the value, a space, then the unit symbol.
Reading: 4500 rpm
